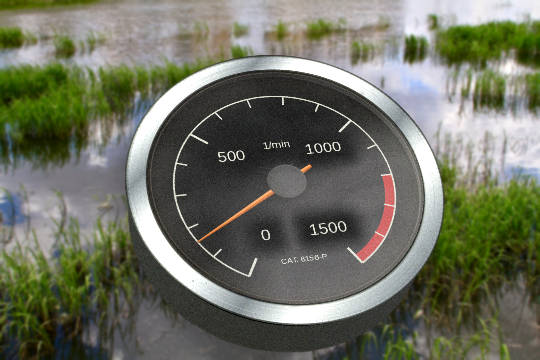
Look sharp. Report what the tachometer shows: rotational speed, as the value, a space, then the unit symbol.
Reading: 150 rpm
